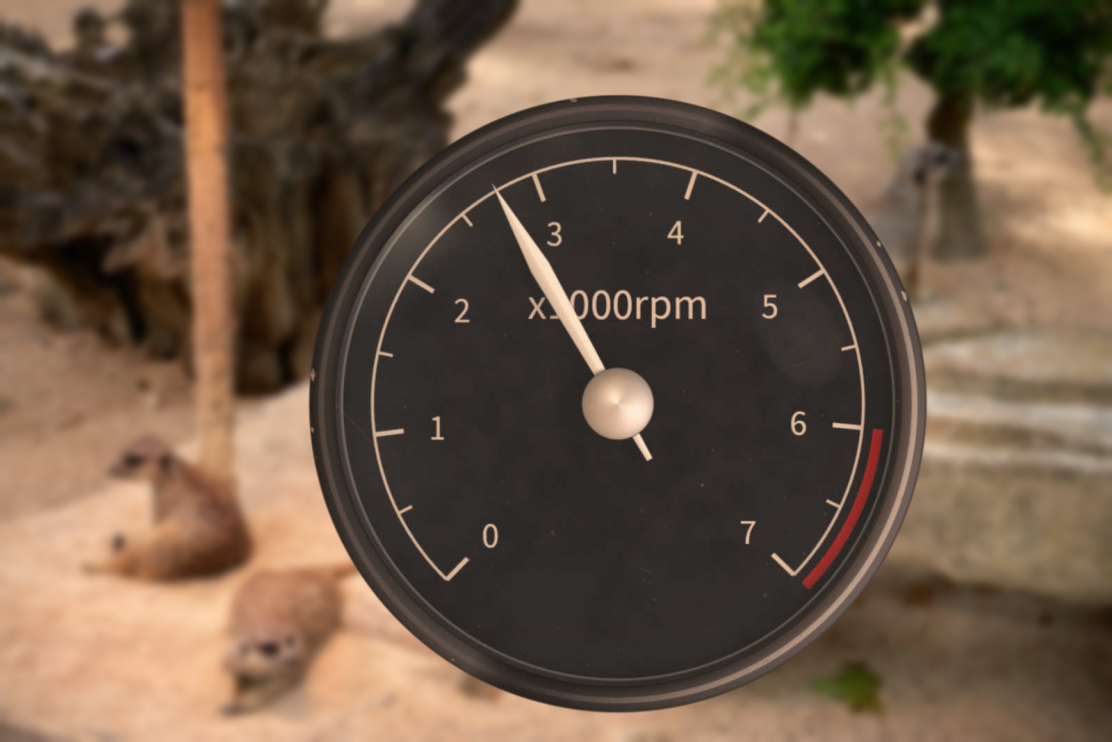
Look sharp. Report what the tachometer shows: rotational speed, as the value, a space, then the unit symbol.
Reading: 2750 rpm
